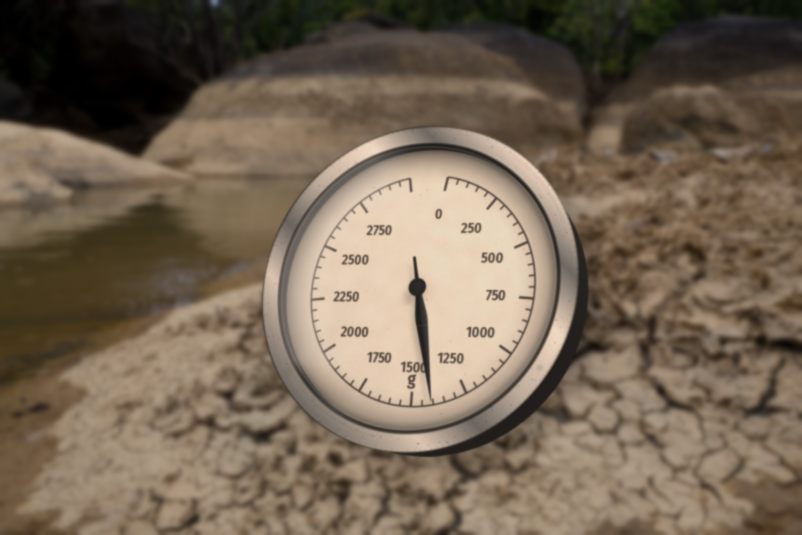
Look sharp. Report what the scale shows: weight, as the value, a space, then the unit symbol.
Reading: 1400 g
